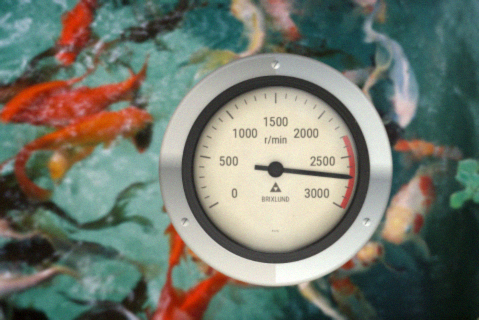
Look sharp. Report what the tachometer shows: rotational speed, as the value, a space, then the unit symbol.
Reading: 2700 rpm
